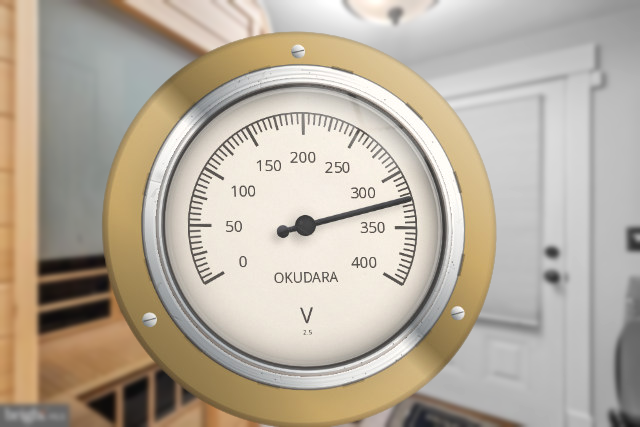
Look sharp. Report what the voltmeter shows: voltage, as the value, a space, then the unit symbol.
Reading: 325 V
